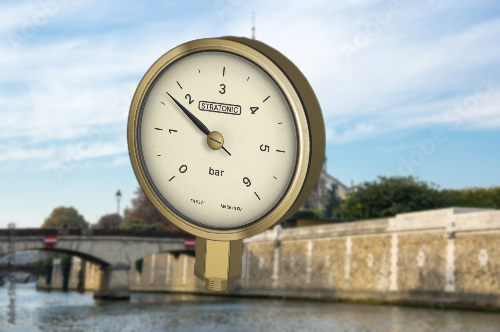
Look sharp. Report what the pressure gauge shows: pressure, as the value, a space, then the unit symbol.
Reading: 1.75 bar
